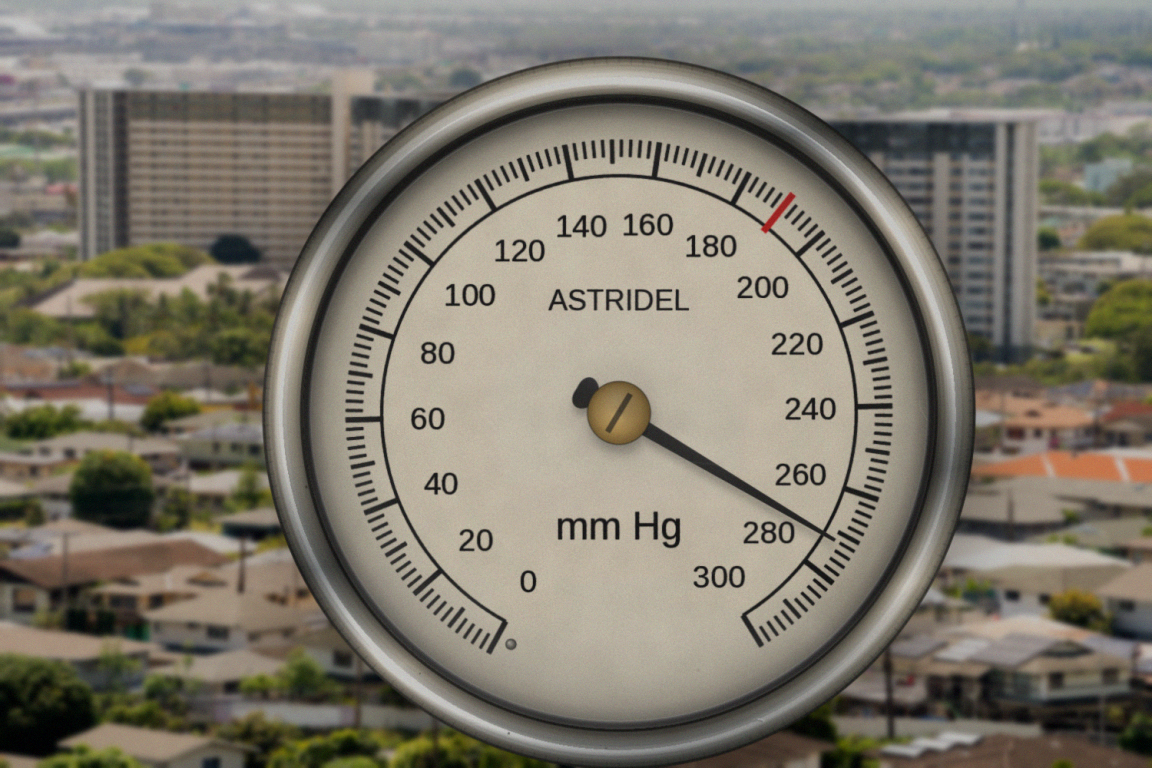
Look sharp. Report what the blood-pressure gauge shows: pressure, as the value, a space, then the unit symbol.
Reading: 272 mmHg
